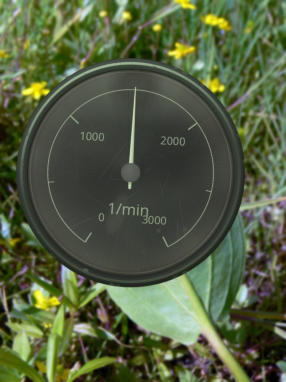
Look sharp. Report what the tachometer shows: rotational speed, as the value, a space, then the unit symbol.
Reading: 1500 rpm
